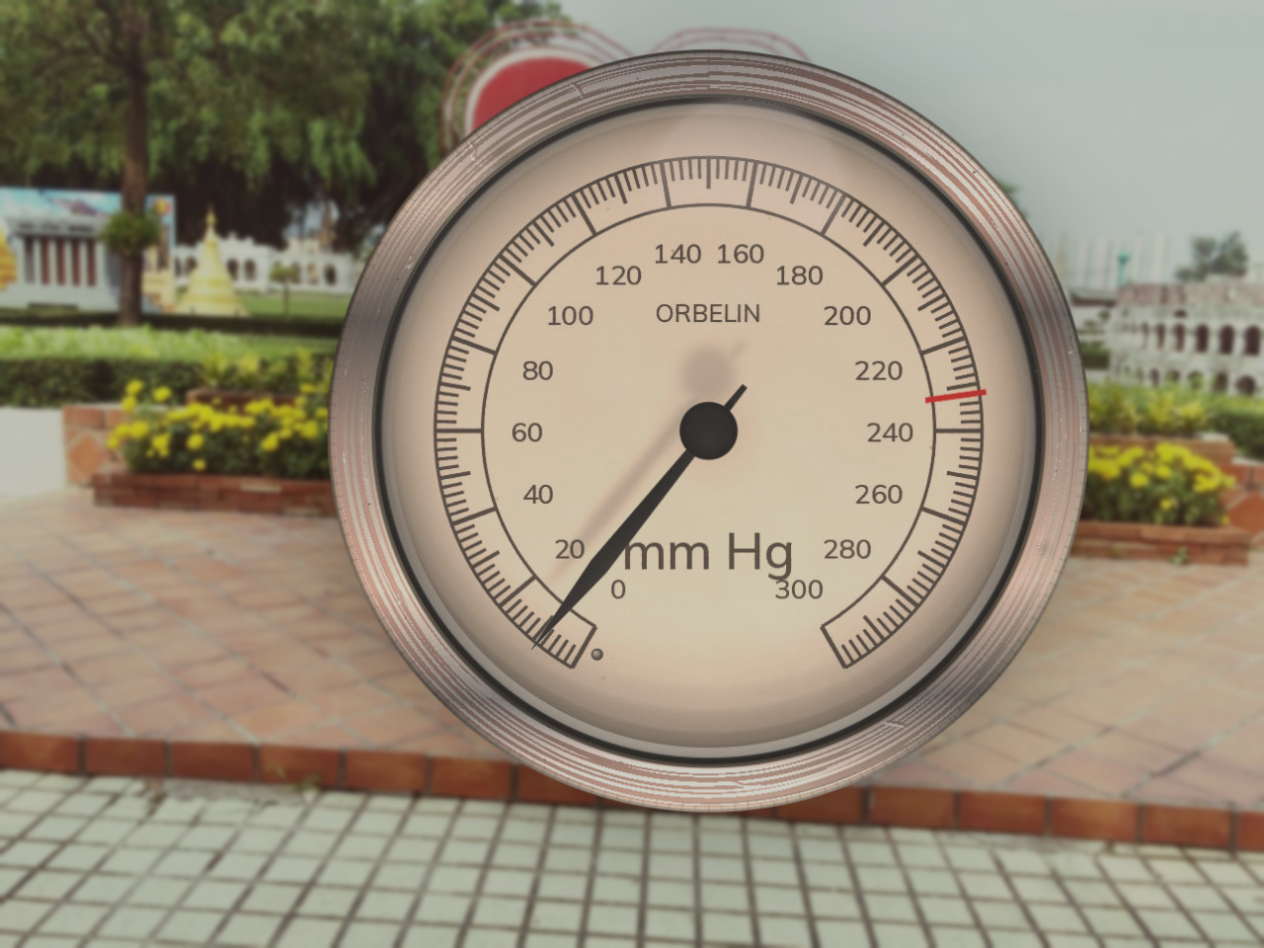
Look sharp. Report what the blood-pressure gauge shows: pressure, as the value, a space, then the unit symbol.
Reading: 9 mmHg
